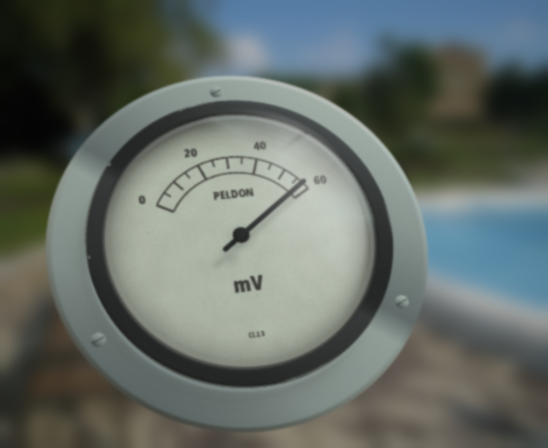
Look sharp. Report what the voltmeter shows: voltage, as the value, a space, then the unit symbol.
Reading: 57.5 mV
